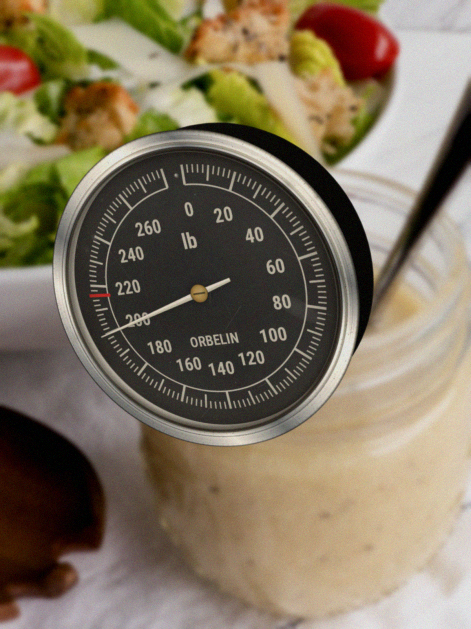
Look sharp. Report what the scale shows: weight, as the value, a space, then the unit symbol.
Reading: 200 lb
